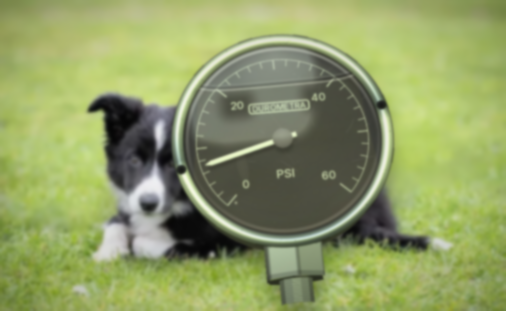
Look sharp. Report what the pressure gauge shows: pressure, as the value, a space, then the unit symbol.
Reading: 7 psi
